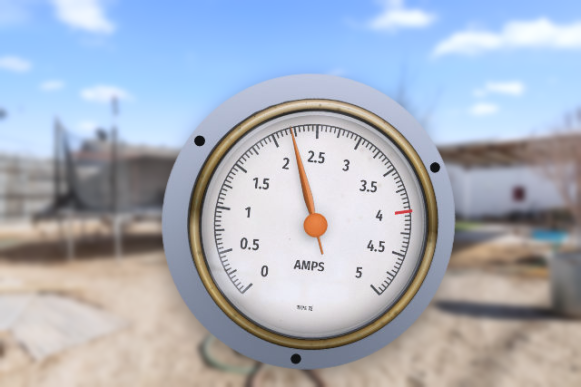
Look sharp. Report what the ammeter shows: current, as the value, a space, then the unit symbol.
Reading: 2.2 A
